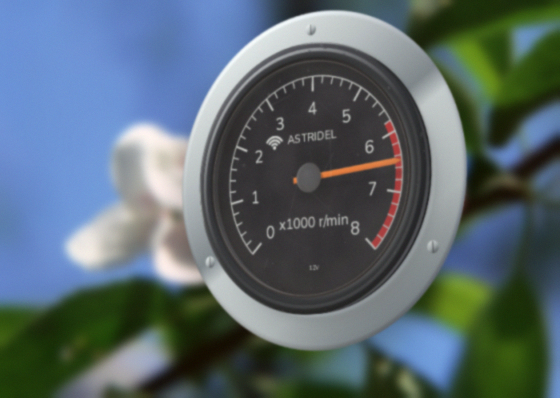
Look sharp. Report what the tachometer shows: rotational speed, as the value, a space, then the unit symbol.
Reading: 6500 rpm
